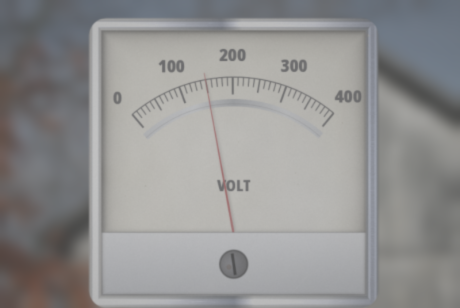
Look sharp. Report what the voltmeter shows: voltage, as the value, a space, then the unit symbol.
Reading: 150 V
